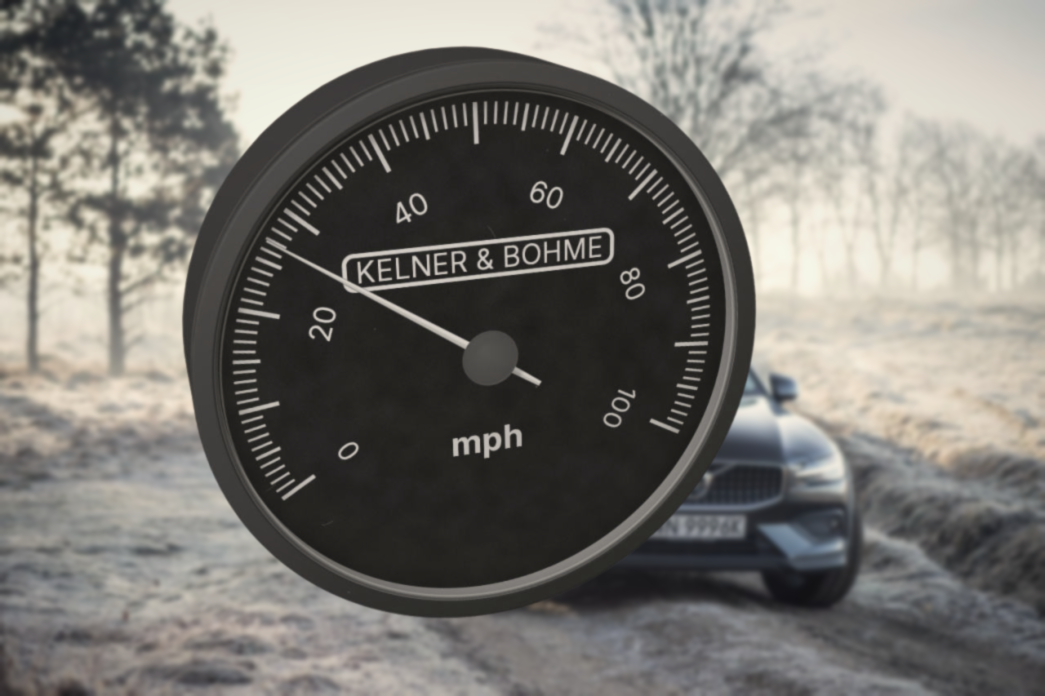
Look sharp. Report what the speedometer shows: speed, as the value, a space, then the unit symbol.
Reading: 27 mph
